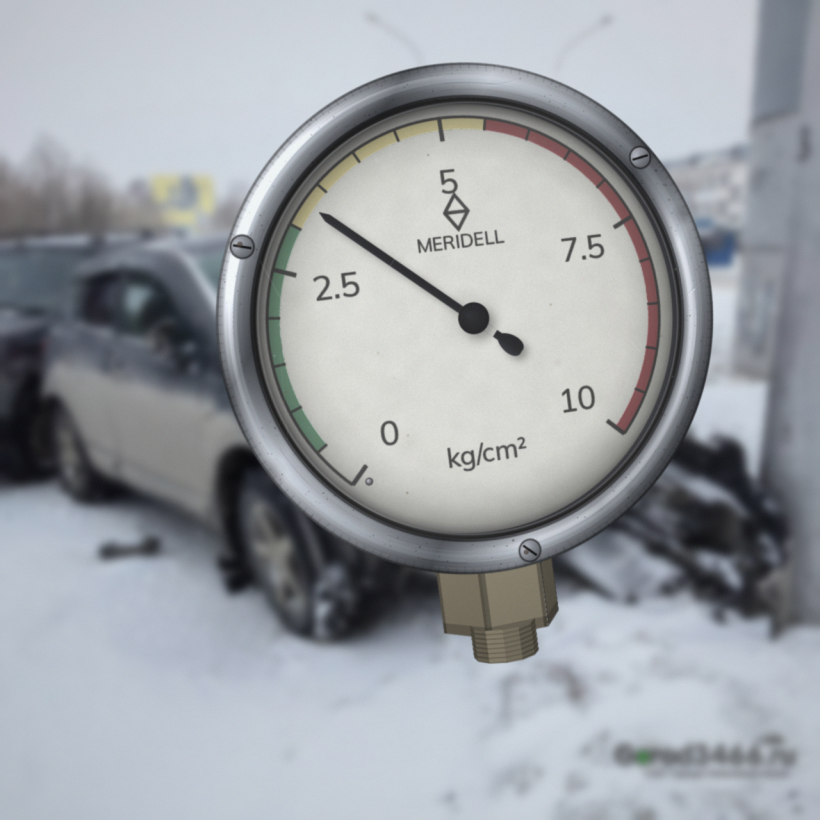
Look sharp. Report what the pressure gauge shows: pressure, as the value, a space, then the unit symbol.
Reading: 3.25 kg/cm²
